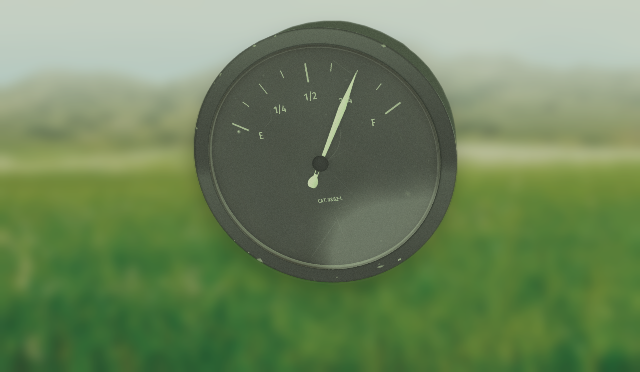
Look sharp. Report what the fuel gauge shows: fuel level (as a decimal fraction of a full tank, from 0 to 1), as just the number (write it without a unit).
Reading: 0.75
